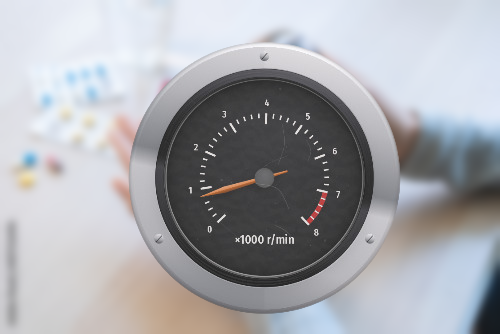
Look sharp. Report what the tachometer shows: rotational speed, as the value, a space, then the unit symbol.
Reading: 800 rpm
